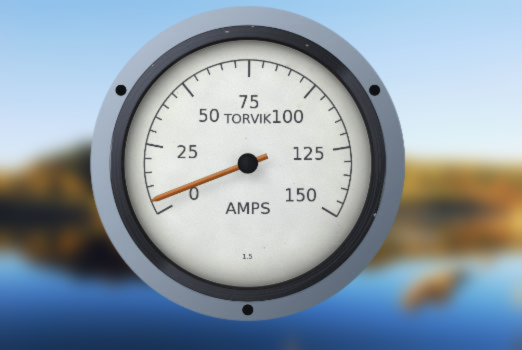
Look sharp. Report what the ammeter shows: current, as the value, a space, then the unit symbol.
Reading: 5 A
